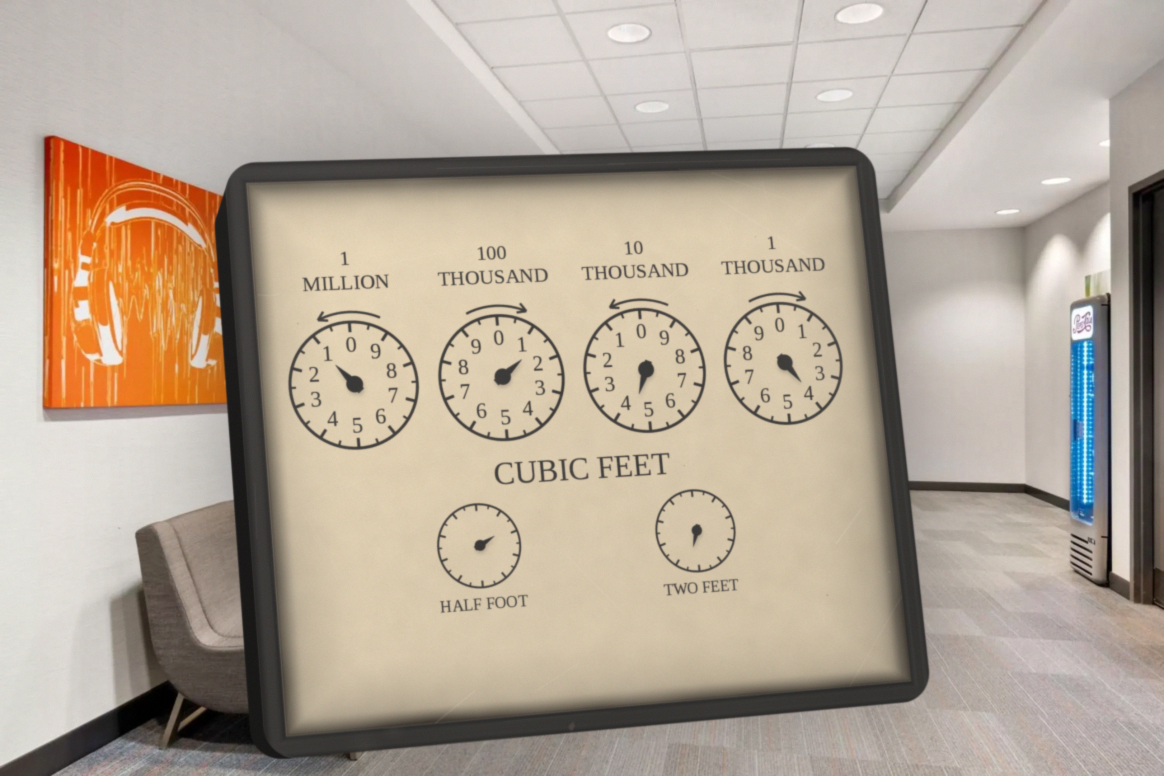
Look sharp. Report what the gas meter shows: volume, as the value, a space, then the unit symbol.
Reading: 114400 ft³
